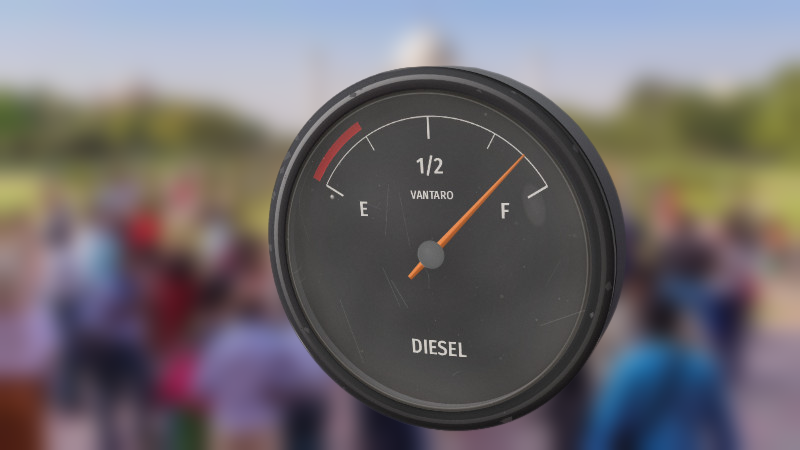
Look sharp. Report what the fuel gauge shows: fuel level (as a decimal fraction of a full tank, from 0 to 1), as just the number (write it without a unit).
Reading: 0.875
